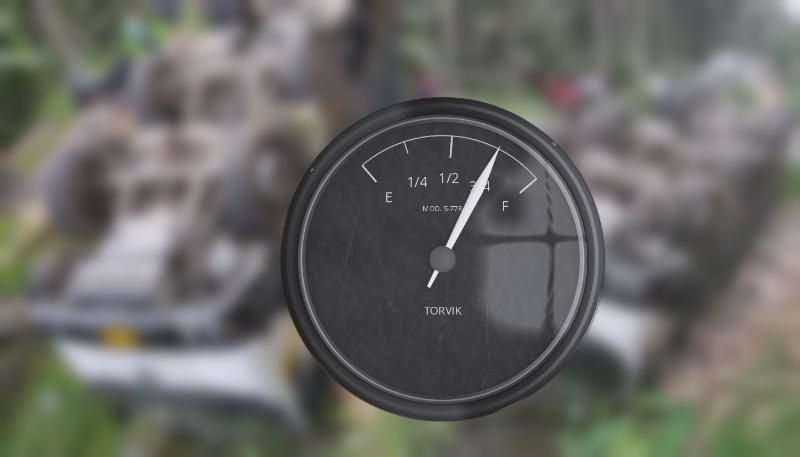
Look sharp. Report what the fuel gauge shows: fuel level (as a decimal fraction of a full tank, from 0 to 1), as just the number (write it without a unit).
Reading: 0.75
